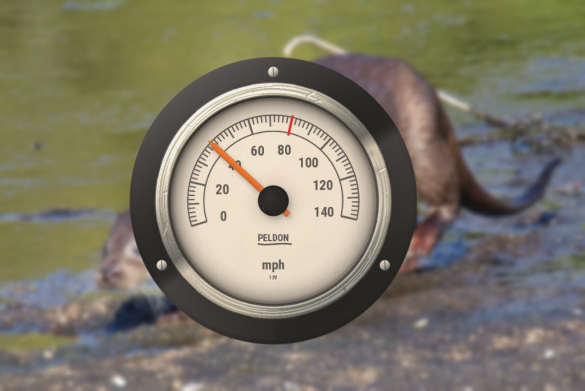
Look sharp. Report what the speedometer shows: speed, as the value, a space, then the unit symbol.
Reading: 40 mph
